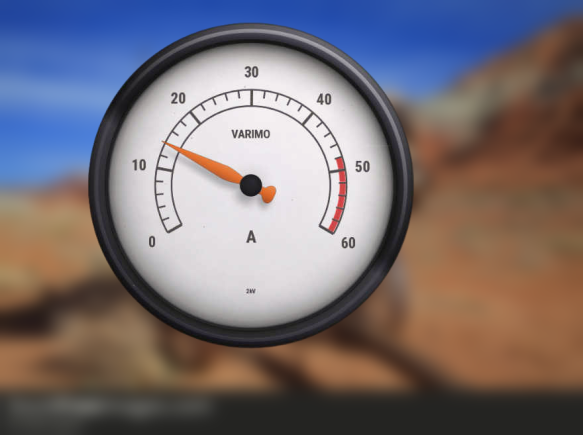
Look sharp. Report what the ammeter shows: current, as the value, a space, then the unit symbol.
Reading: 14 A
